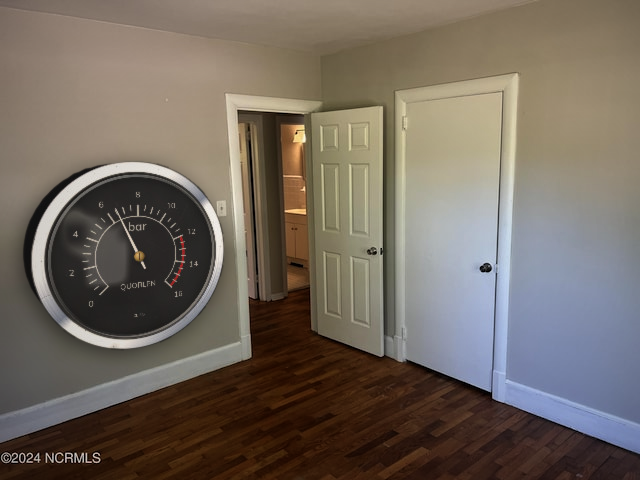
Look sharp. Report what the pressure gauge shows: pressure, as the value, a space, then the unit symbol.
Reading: 6.5 bar
